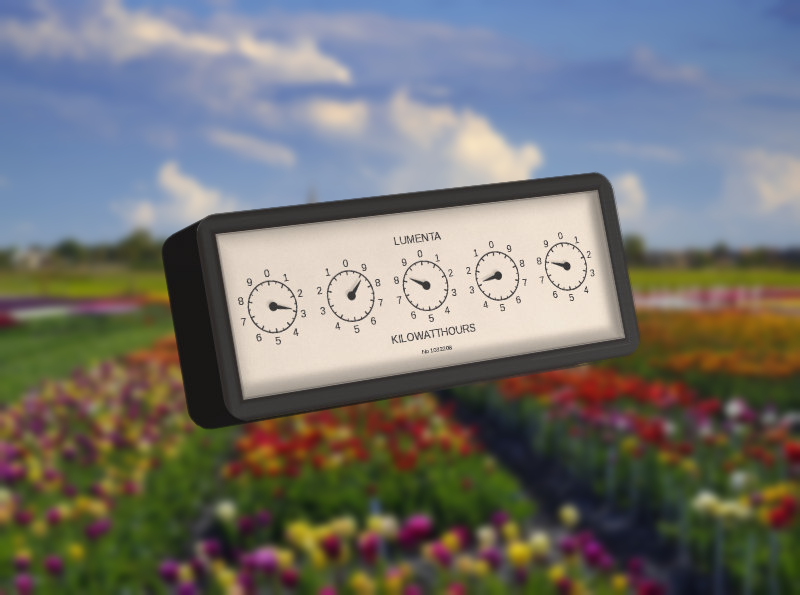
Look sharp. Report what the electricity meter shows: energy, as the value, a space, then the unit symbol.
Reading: 28828 kWh
